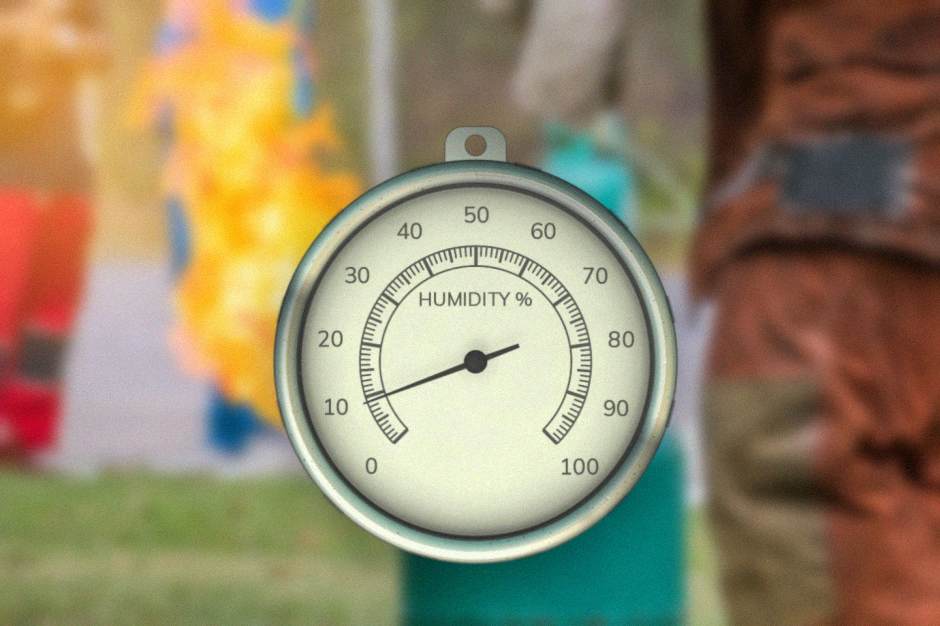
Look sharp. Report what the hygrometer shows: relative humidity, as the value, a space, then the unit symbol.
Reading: 9 %
